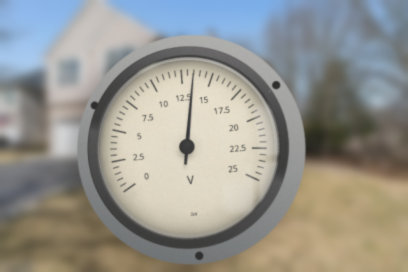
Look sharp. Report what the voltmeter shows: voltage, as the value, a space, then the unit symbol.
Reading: 13.5 V
